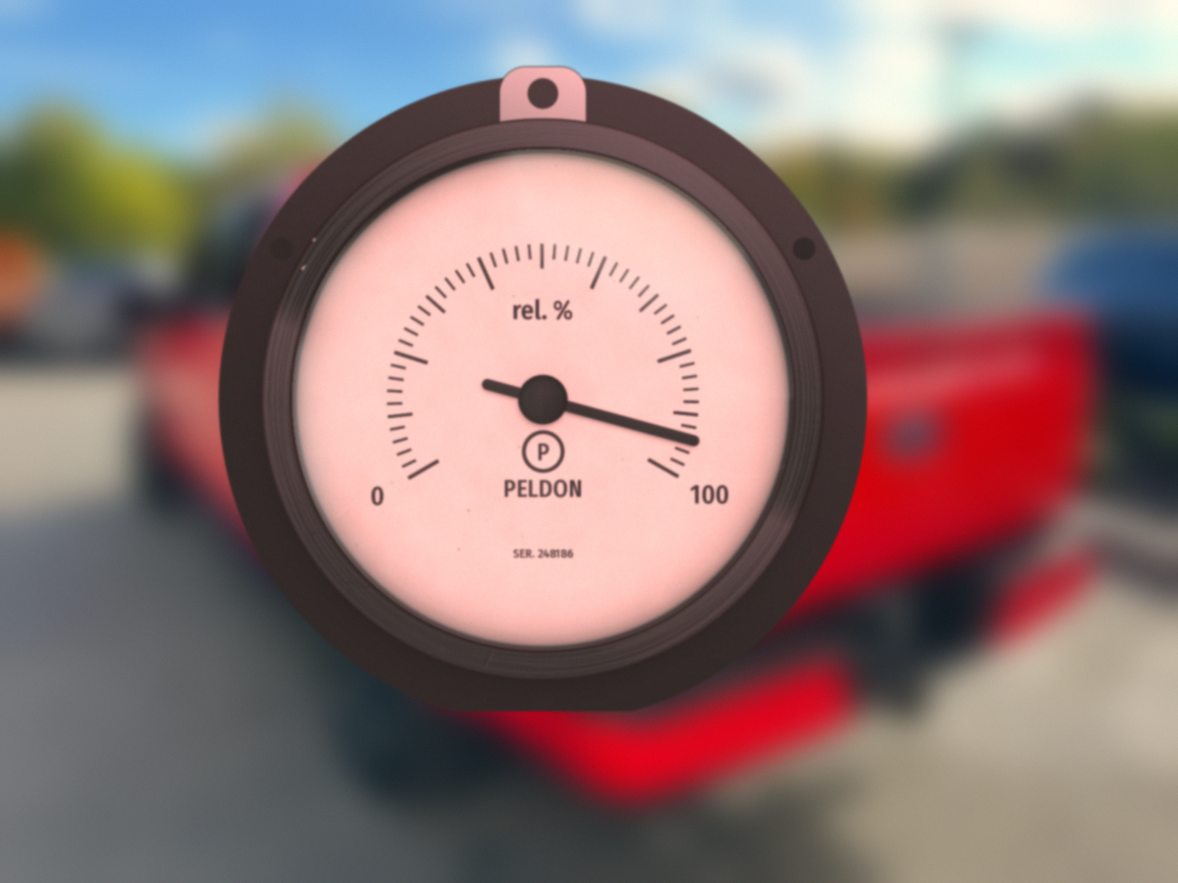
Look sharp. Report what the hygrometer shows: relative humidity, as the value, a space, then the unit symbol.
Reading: 94 %
